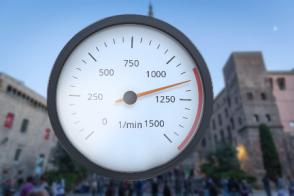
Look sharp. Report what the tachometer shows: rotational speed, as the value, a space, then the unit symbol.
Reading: 1150 rpm
